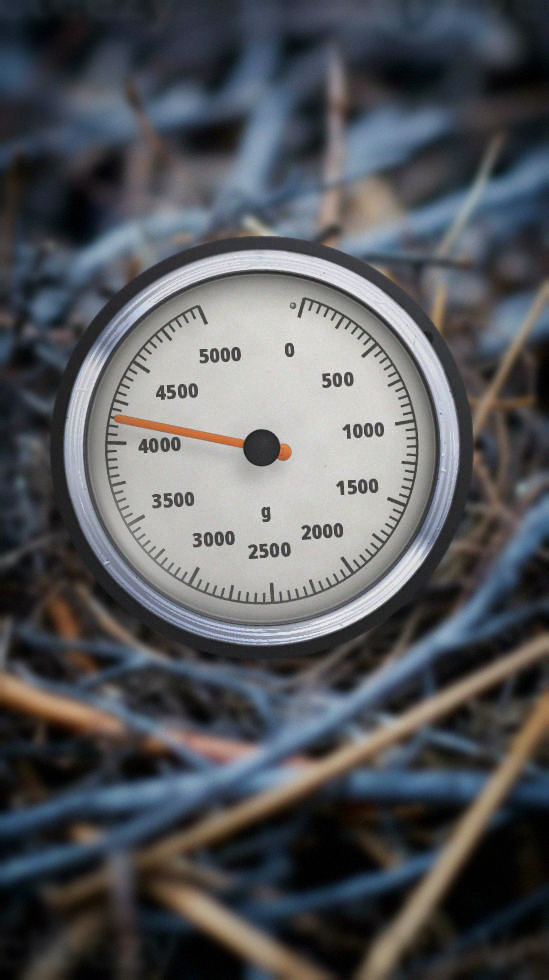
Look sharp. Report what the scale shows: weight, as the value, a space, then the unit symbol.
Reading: 4150 g
